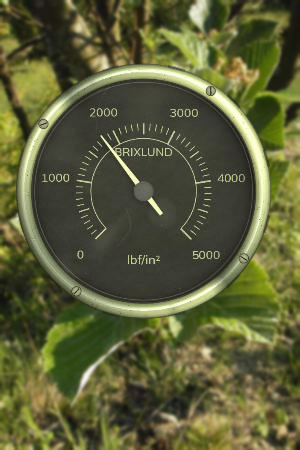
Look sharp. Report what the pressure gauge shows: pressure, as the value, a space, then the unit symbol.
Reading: 1800 psi
